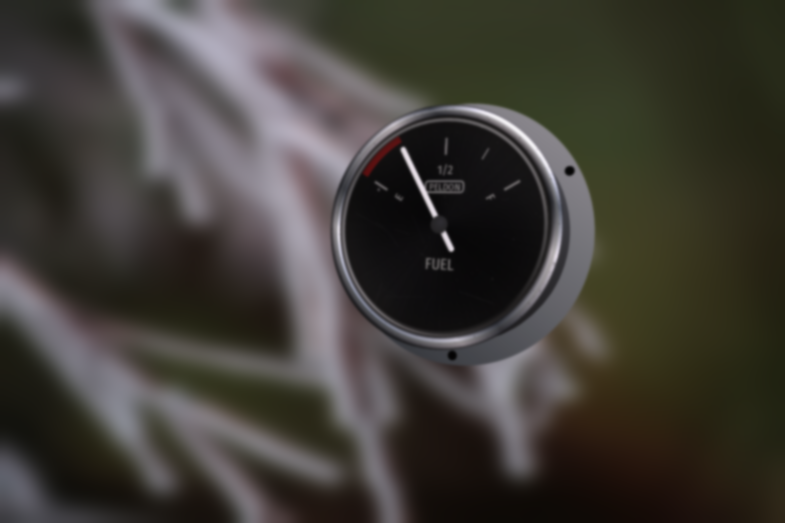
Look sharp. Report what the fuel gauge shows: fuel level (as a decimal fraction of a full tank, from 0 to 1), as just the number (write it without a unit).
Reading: 0.25
